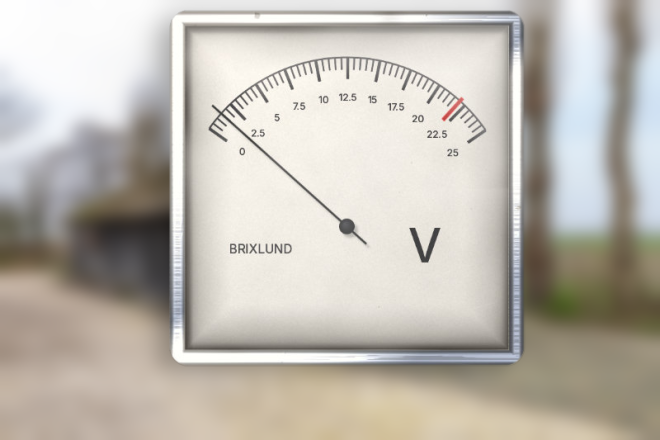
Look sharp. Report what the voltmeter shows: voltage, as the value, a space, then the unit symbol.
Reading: 1.5 V
